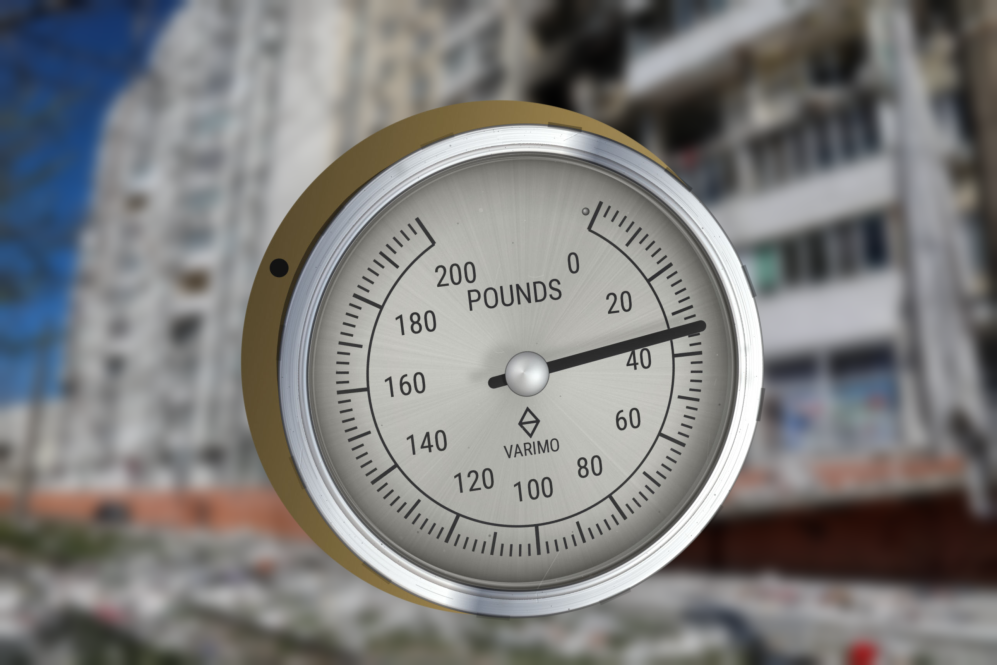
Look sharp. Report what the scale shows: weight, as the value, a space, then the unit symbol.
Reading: 34 lb
